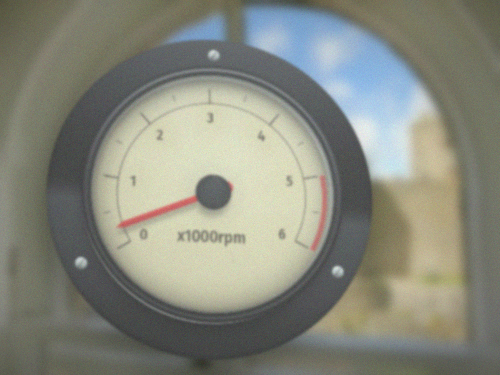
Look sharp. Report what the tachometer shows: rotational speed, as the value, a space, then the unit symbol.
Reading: 250 rpm
